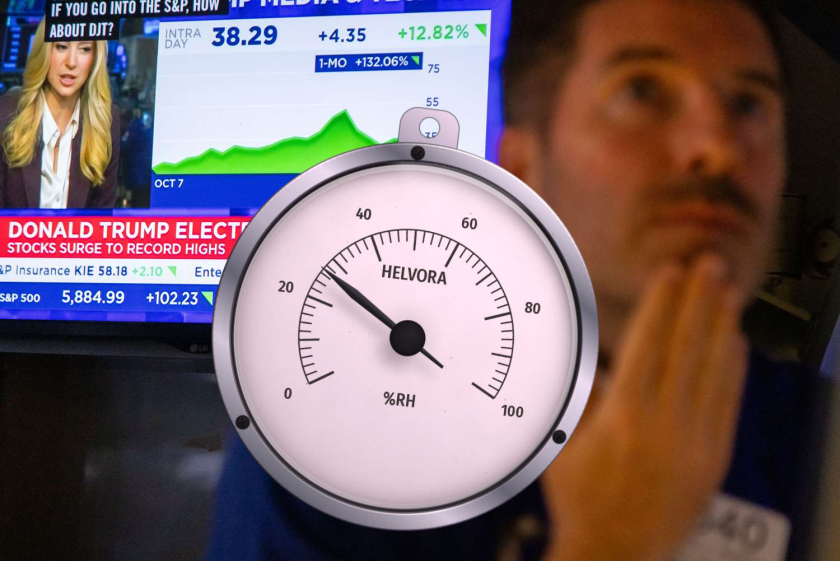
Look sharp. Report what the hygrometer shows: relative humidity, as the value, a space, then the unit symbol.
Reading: 27 %
